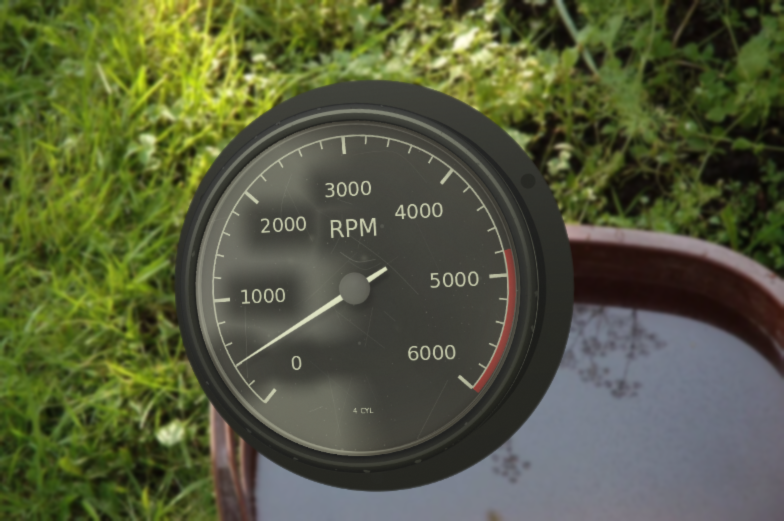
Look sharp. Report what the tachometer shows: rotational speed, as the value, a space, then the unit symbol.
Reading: 400 rpm
